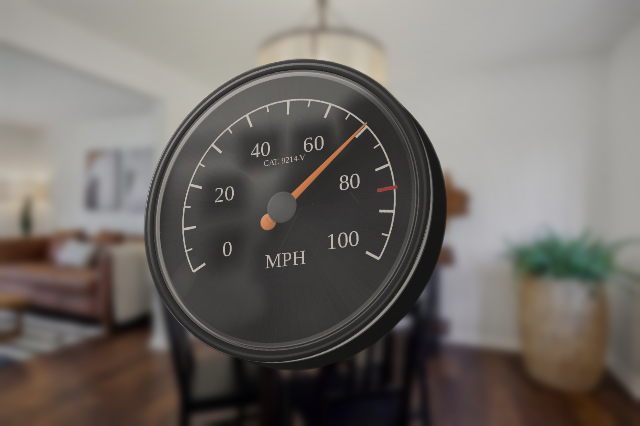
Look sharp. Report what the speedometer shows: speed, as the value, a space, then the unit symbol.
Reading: 70 mph
